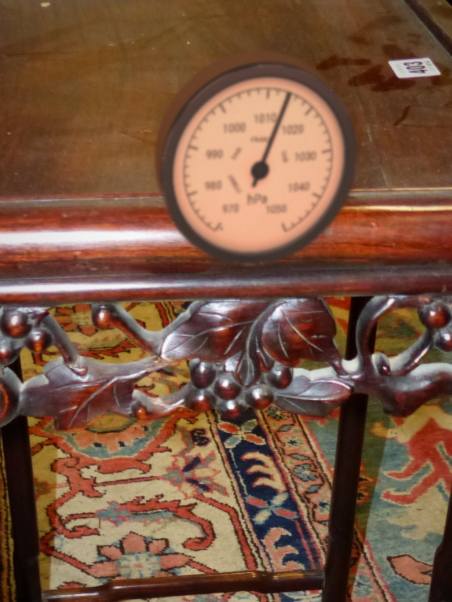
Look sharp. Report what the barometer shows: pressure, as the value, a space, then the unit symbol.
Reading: 1014 hPa
